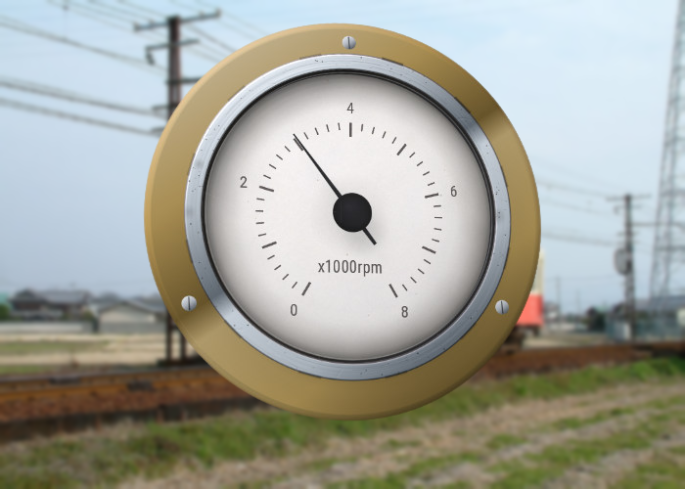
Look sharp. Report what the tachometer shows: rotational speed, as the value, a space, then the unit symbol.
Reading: 3000 rpm
